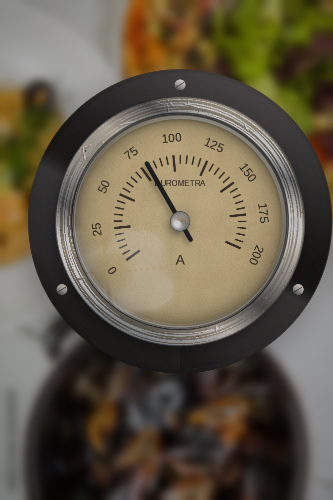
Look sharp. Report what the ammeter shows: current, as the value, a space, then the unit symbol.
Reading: 80 A
